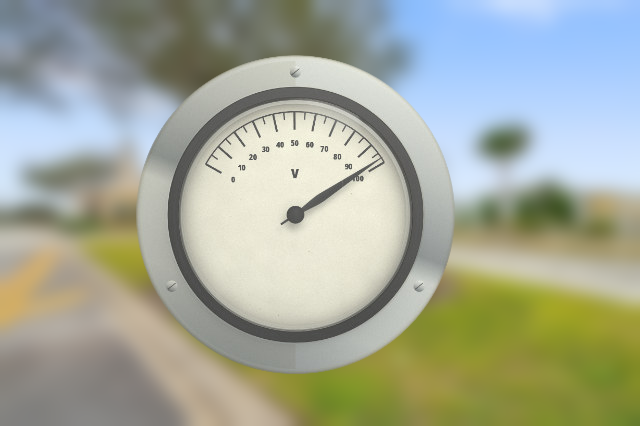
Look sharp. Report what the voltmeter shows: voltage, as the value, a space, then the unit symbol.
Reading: 97.5 V
